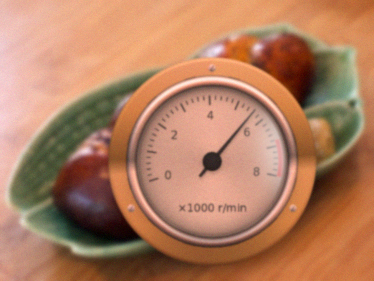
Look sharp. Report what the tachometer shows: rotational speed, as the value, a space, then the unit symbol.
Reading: 5600 rpm
